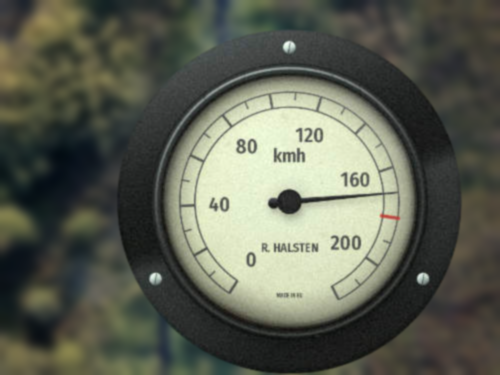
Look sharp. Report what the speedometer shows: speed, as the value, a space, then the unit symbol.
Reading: 170 km/h
